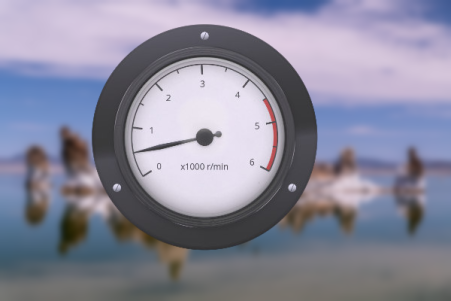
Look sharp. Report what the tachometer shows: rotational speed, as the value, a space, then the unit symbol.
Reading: 500 rpm
